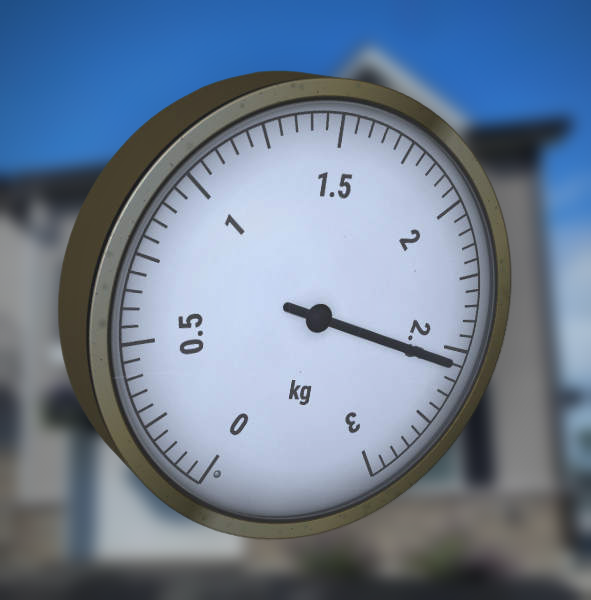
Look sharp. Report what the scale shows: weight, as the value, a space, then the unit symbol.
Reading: 2.55 kg
